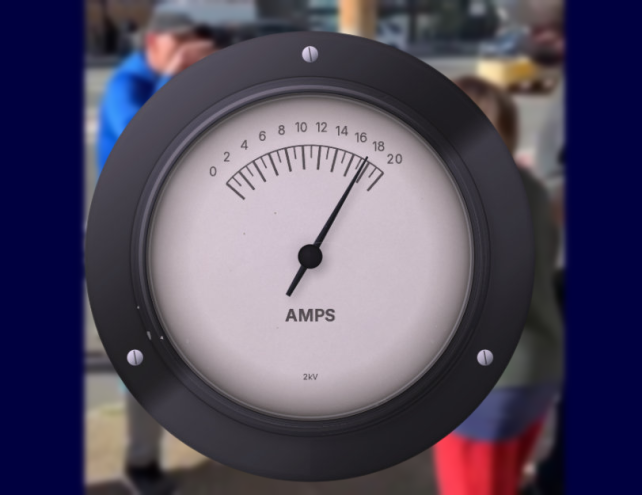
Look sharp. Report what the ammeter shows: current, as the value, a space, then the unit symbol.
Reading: 17.5 A
